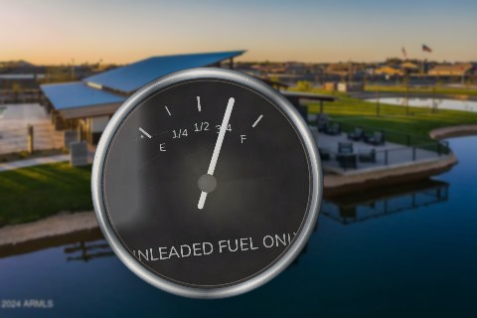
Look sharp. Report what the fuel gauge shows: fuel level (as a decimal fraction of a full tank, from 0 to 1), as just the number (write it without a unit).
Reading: 0.75
